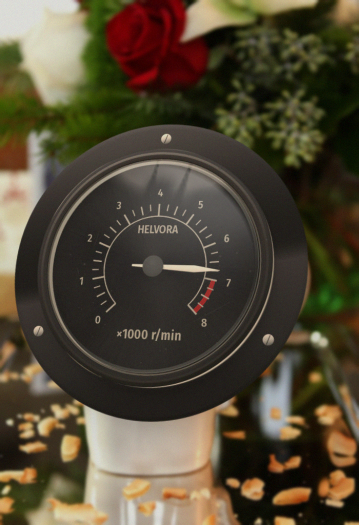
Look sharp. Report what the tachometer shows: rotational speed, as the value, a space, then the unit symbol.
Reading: 6750 rpm
